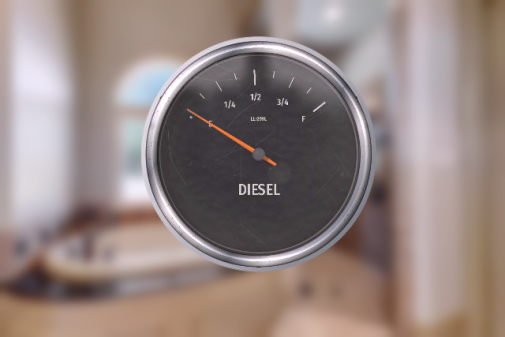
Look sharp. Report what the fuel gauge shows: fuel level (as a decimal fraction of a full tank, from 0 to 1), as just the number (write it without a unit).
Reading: 0
